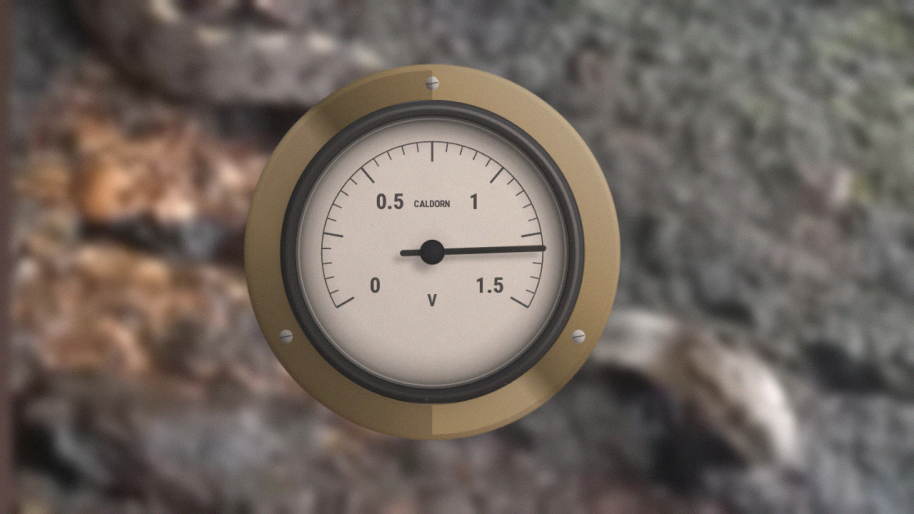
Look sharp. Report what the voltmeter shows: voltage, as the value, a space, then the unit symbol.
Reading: 1.3 V
